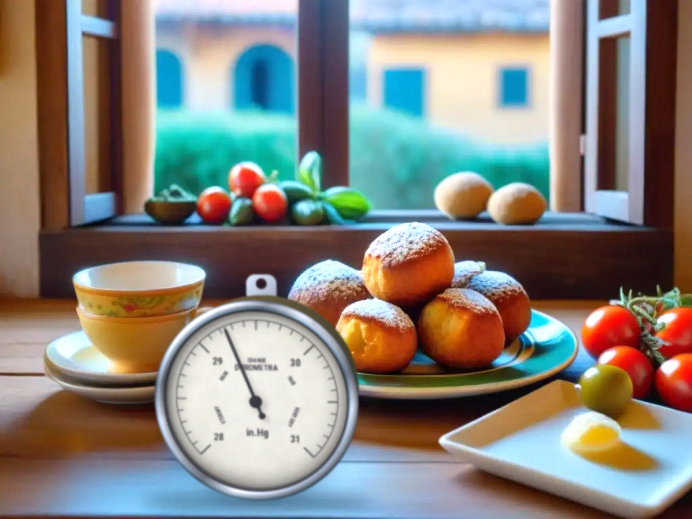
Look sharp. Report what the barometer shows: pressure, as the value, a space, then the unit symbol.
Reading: 29.25 inHg
